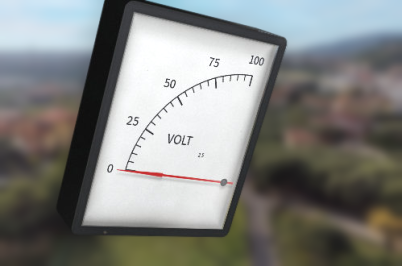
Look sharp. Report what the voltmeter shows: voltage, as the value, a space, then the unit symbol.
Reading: 0 V
